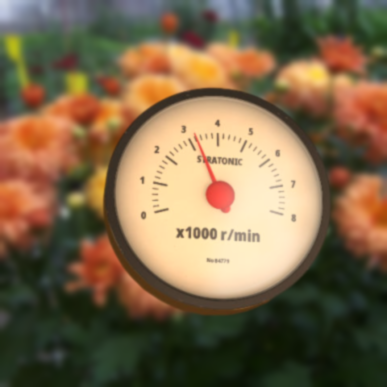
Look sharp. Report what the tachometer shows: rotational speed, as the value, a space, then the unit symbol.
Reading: 3200 rpm
